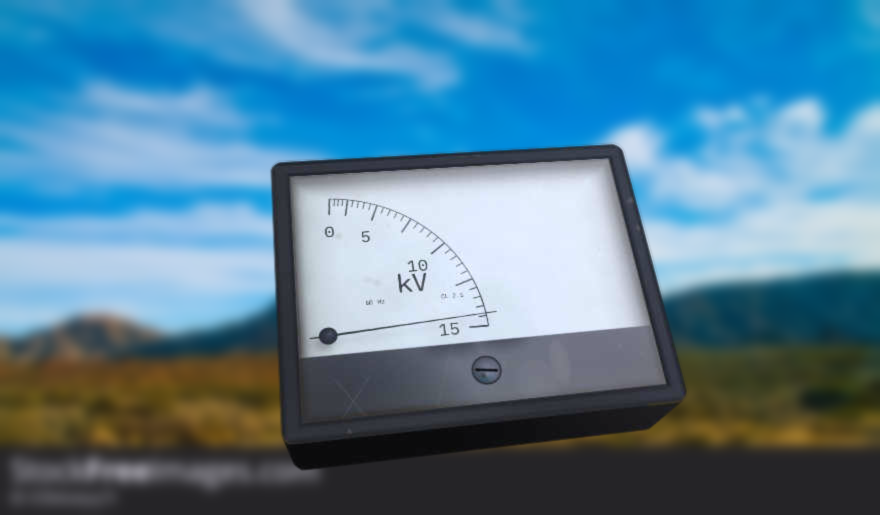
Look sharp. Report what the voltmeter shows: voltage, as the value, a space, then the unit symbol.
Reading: 14.5 kV
